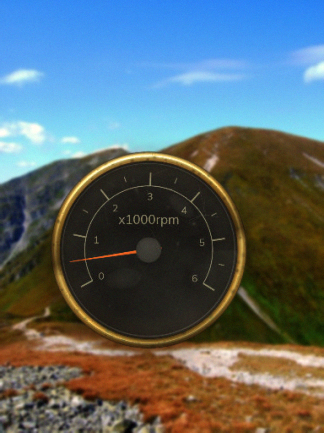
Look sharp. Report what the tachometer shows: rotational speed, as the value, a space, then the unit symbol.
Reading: 500 rpm
